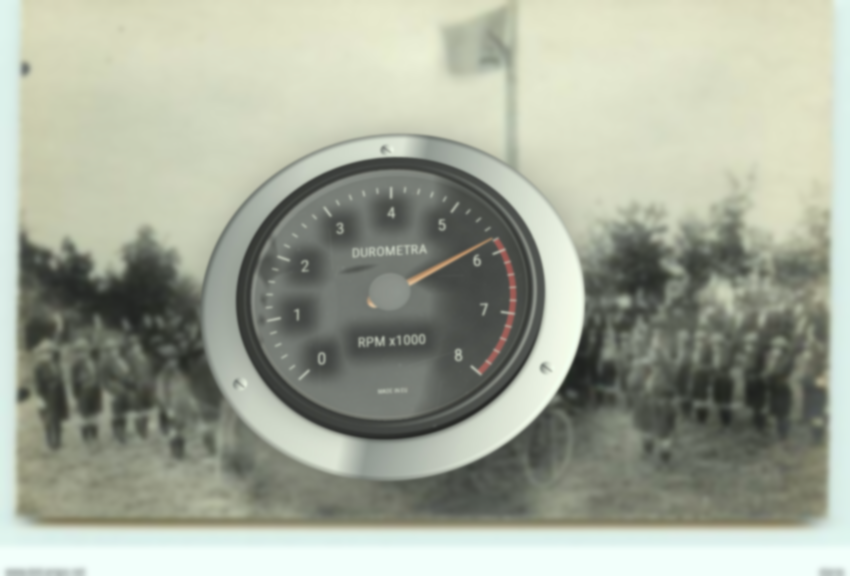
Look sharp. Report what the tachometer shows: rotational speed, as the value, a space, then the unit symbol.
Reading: 5800 rpm
